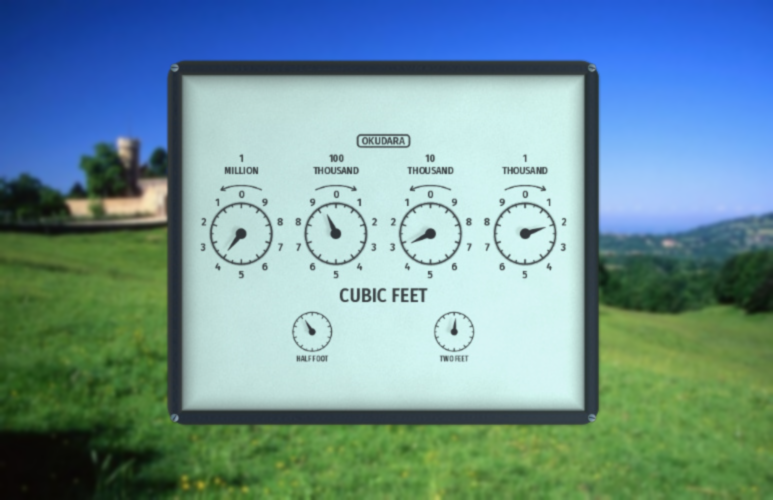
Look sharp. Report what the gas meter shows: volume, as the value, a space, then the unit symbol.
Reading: 393200 ft³
